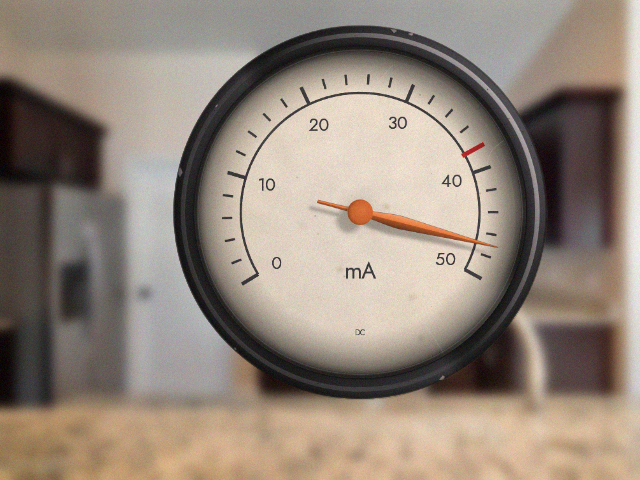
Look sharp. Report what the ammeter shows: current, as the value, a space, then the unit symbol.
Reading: 47 mA
